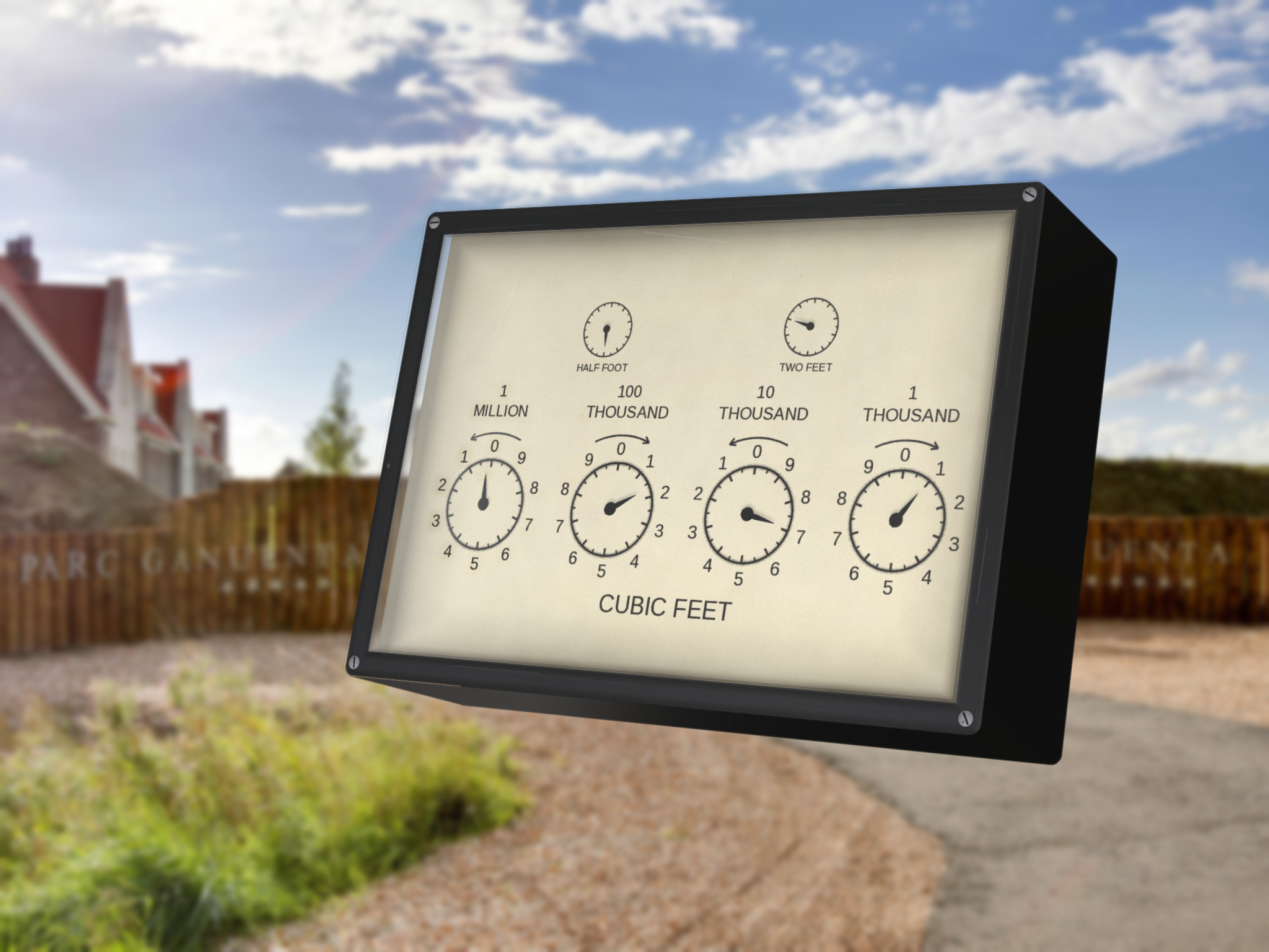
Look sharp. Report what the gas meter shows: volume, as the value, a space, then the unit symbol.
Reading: 17100 ft³
